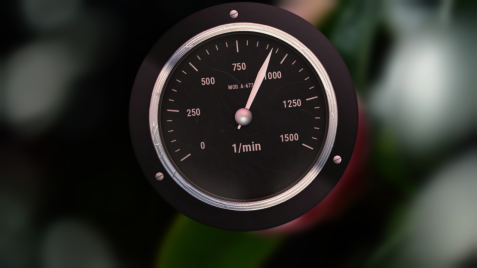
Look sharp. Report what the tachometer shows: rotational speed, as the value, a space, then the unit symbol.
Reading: 925 rpm
